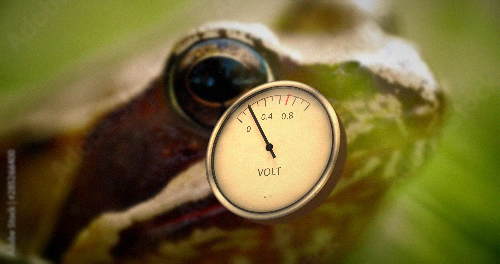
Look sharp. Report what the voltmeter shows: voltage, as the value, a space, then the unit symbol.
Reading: 0.2 V
